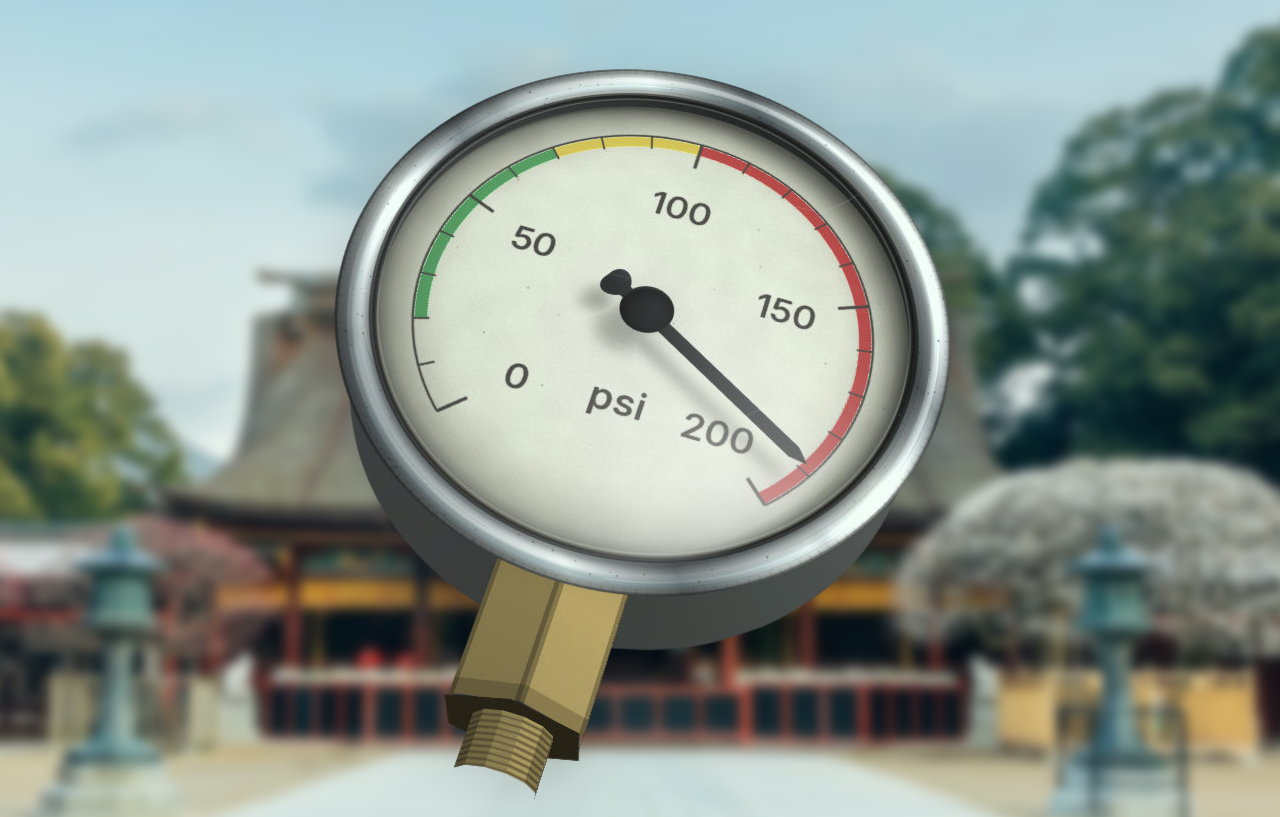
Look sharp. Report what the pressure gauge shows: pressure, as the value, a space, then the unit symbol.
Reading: 190 psi
